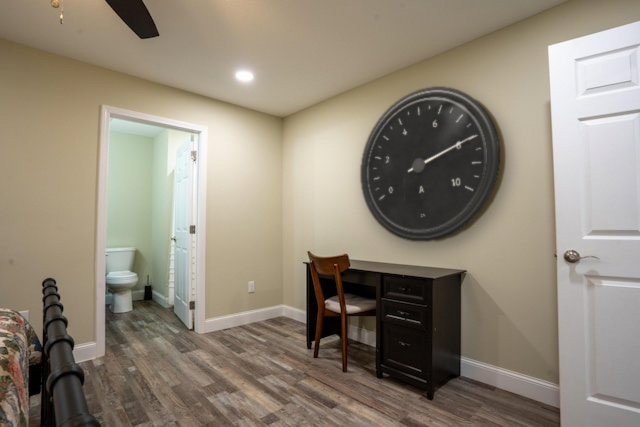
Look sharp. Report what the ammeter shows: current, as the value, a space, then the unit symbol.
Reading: 8 A
